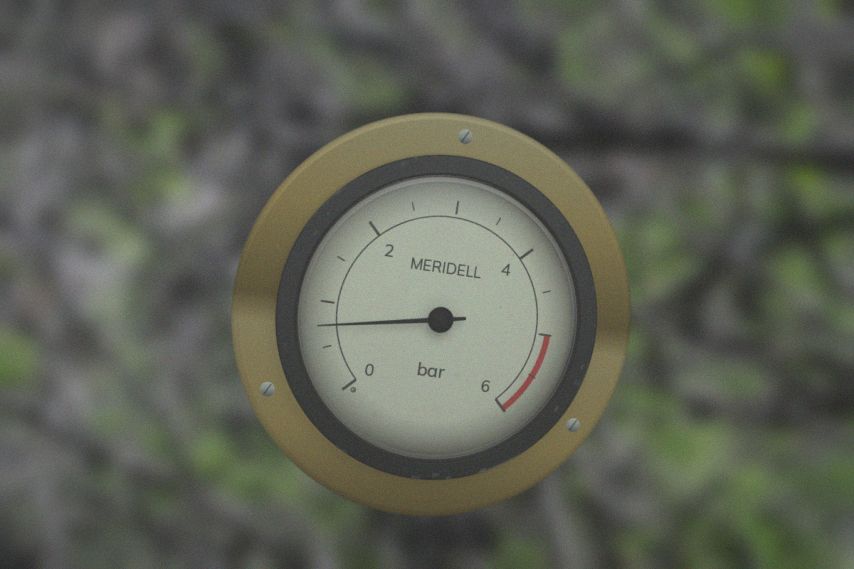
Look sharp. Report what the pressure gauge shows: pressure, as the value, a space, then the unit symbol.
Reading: 0.75 bar
